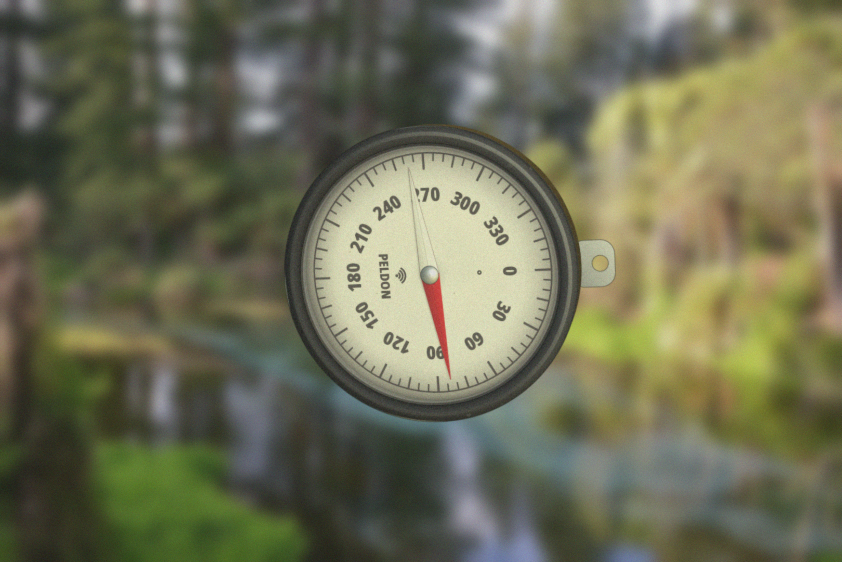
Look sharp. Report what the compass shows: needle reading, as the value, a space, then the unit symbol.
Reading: 82.5 °
